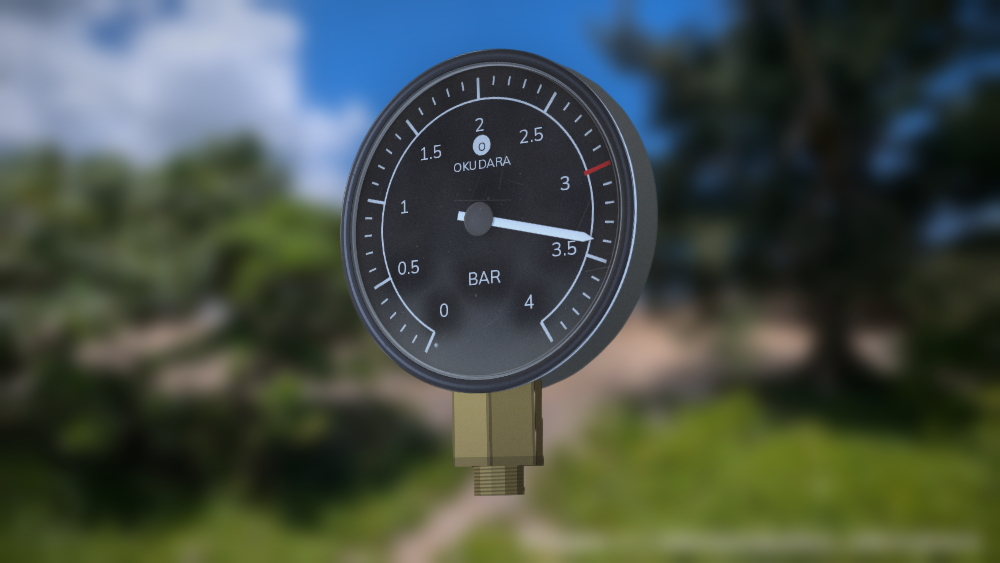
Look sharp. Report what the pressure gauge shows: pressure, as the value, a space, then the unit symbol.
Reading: 3.4 bar
